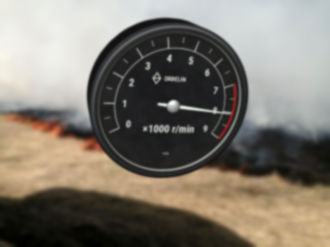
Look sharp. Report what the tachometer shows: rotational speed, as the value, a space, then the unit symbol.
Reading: 8000 rpm
